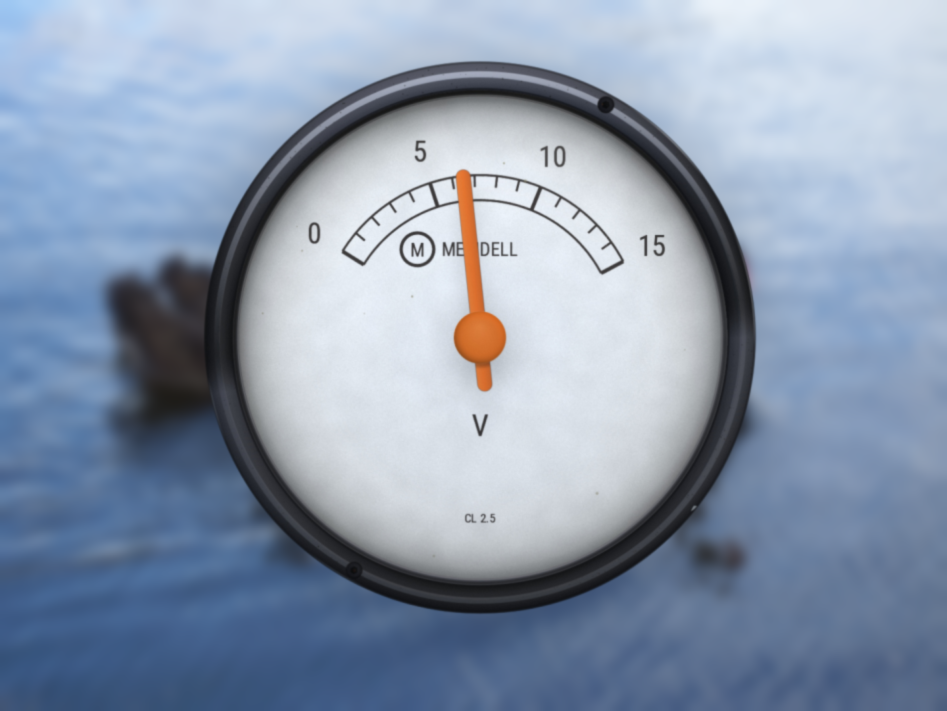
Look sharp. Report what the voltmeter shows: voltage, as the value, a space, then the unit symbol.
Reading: 6.5 V
